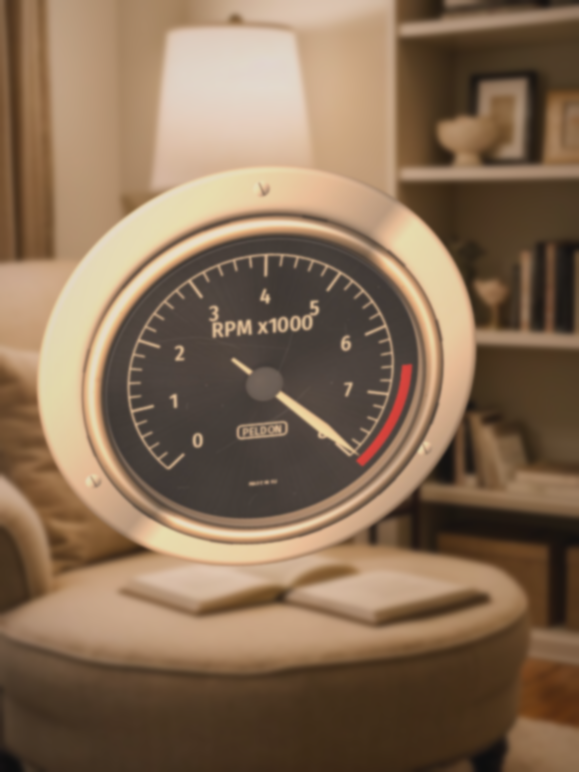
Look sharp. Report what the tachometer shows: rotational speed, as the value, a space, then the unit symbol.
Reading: 7900 rpm
